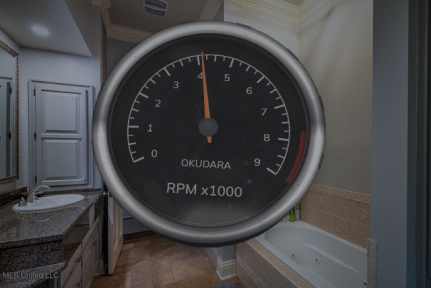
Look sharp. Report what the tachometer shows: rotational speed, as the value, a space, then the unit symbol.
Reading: 4125 rpm
